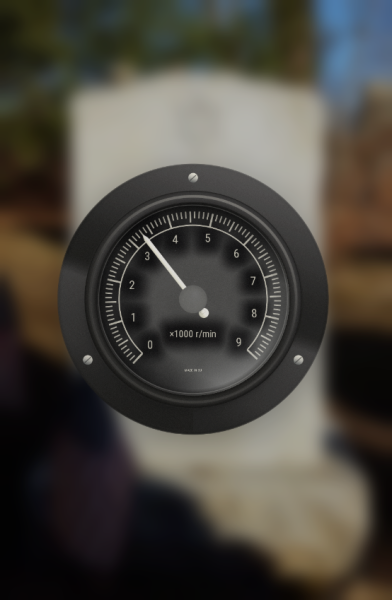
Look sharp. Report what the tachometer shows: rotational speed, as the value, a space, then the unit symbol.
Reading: 3300 rpm
